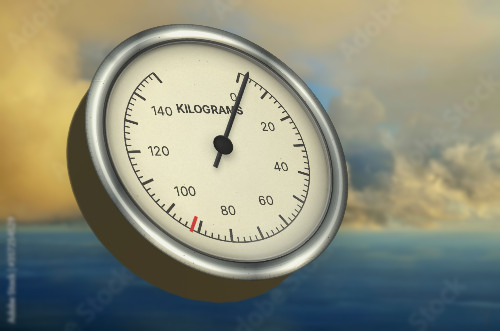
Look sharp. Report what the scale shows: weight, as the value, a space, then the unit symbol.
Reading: 2 kg
